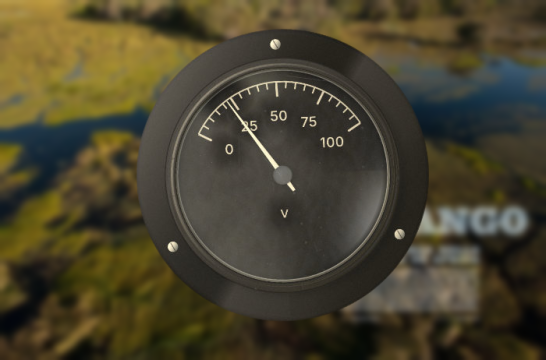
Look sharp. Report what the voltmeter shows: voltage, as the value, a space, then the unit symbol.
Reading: 22.5 V
